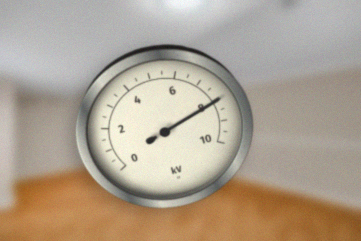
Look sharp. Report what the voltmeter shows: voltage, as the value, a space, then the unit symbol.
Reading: 8 kV
